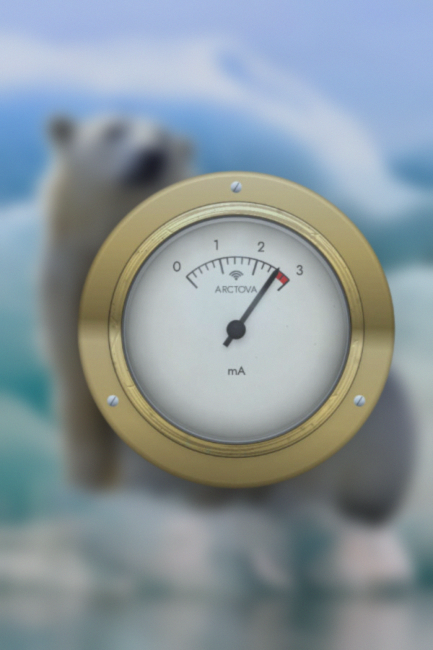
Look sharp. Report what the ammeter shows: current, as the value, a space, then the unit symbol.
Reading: 2.6 mA
